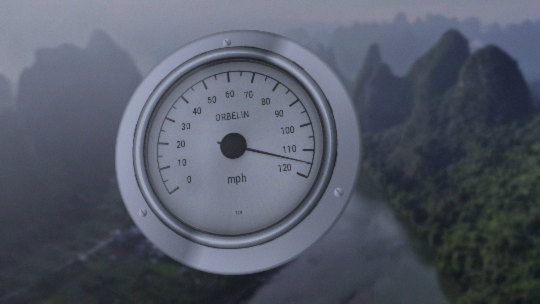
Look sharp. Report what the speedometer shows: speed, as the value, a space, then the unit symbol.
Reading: 115 mph
